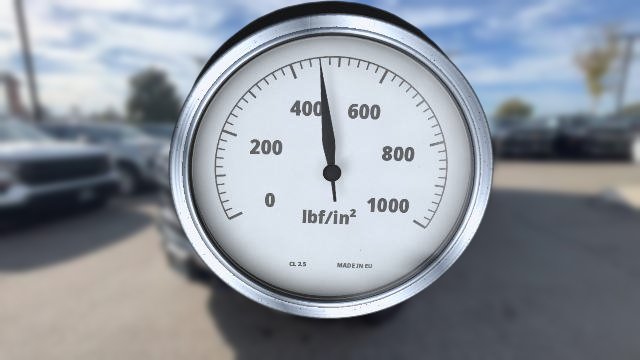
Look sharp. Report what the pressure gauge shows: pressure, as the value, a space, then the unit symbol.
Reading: 460 psi
